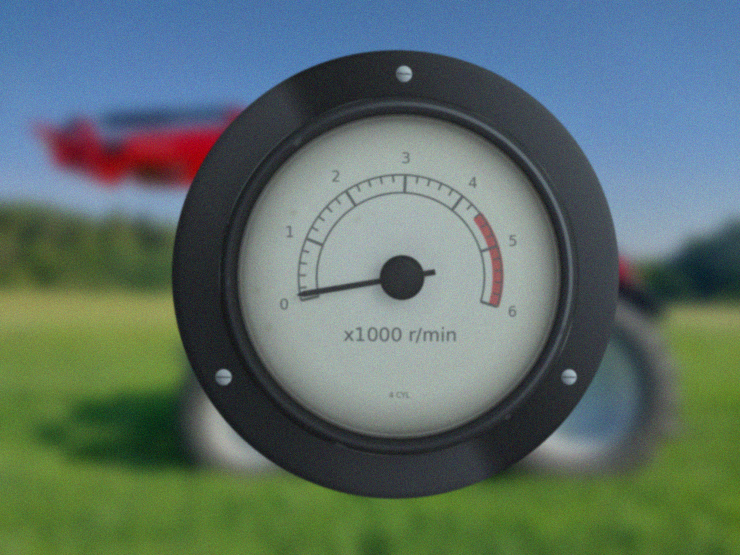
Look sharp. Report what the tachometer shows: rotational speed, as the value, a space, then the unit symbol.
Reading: 100 rpm
